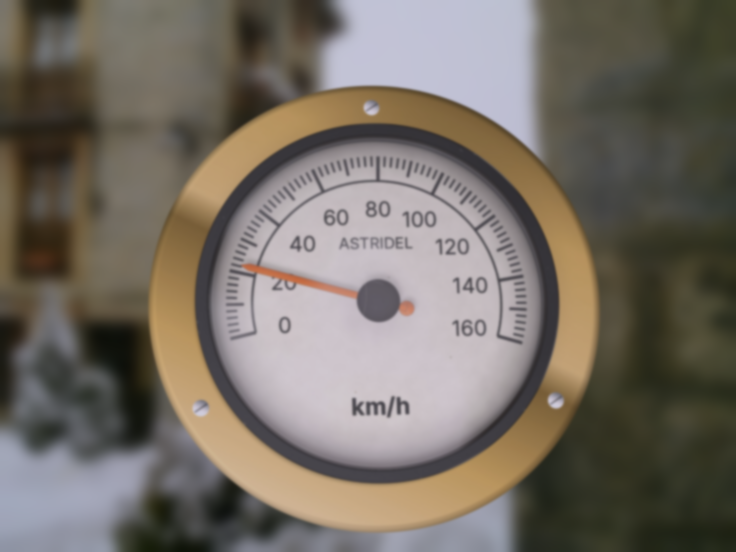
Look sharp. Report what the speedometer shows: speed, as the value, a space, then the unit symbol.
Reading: 22 km/h
